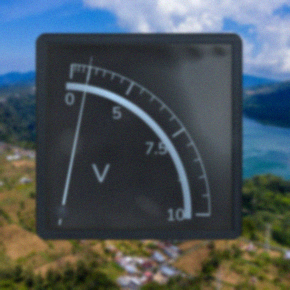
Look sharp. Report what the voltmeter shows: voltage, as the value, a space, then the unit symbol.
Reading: 2.5 V
